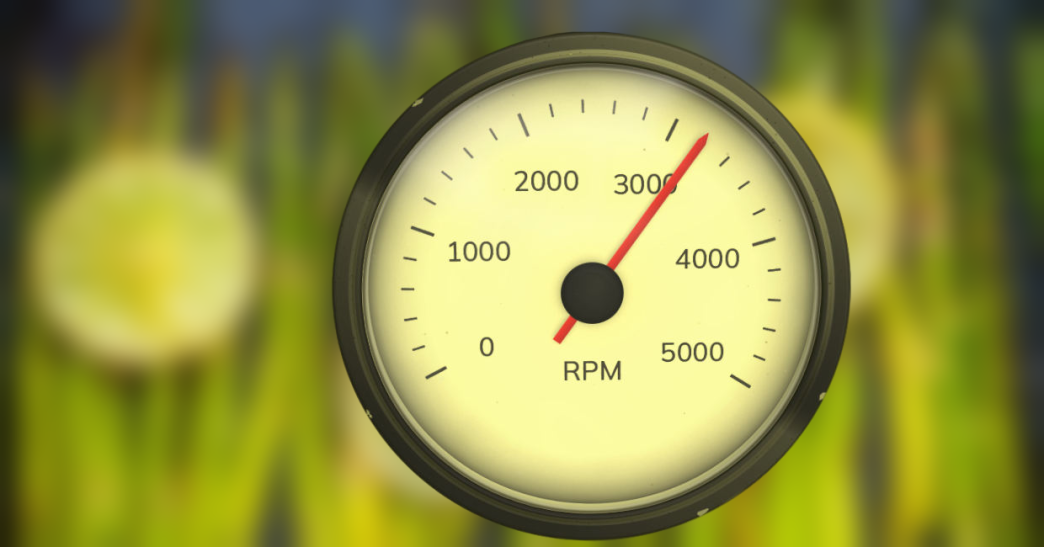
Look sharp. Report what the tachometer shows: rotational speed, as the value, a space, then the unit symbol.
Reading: 3200 rpm
